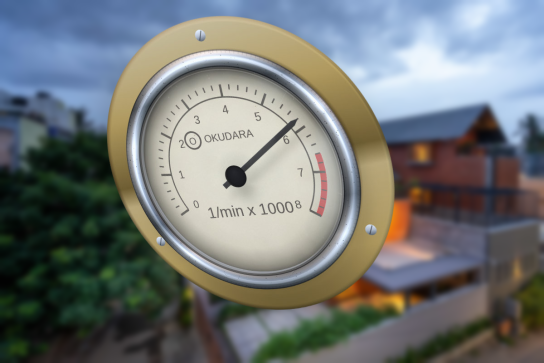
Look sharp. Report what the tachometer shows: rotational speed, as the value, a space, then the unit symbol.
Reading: 5800 rpm
